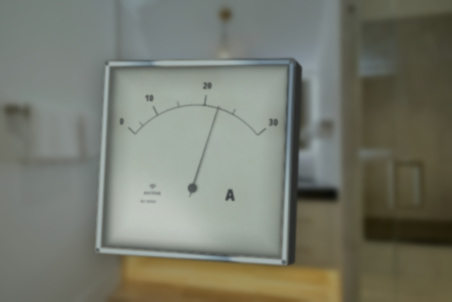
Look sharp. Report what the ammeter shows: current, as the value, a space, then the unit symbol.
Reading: 22.5 A
